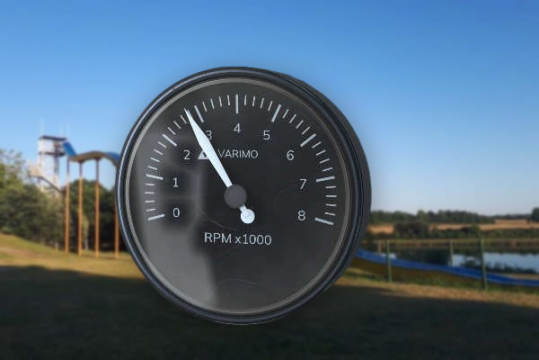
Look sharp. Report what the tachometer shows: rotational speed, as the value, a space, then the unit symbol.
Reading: 2800 rpm
